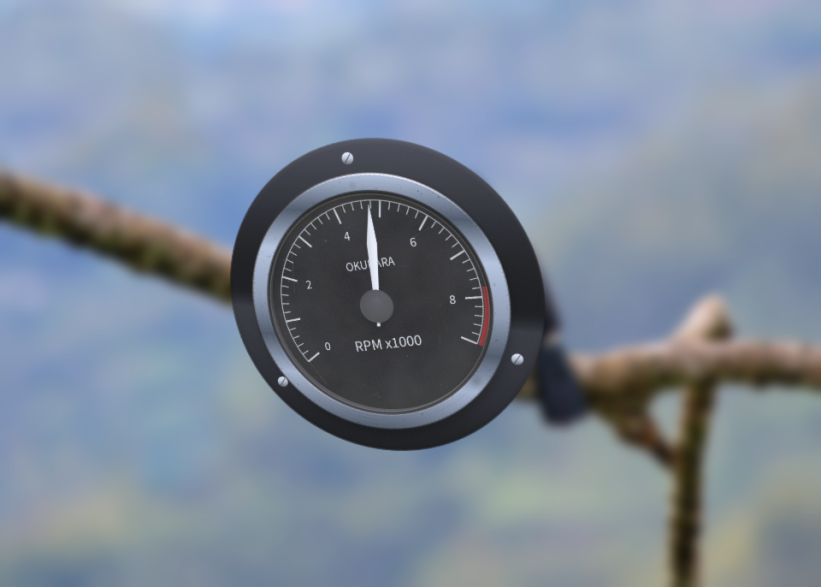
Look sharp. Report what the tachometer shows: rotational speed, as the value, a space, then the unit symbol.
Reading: 4800 rpm
